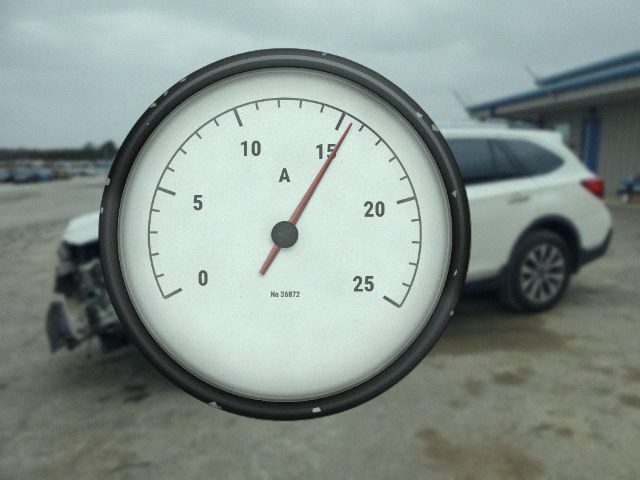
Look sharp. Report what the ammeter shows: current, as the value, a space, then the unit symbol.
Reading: 15.5 A
